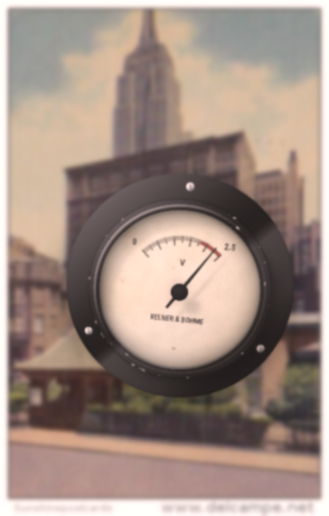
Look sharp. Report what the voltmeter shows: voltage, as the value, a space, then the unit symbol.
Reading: 2.25 V
